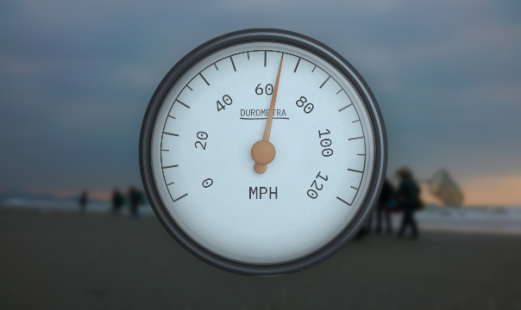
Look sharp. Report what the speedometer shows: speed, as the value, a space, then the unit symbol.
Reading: 65 mph
